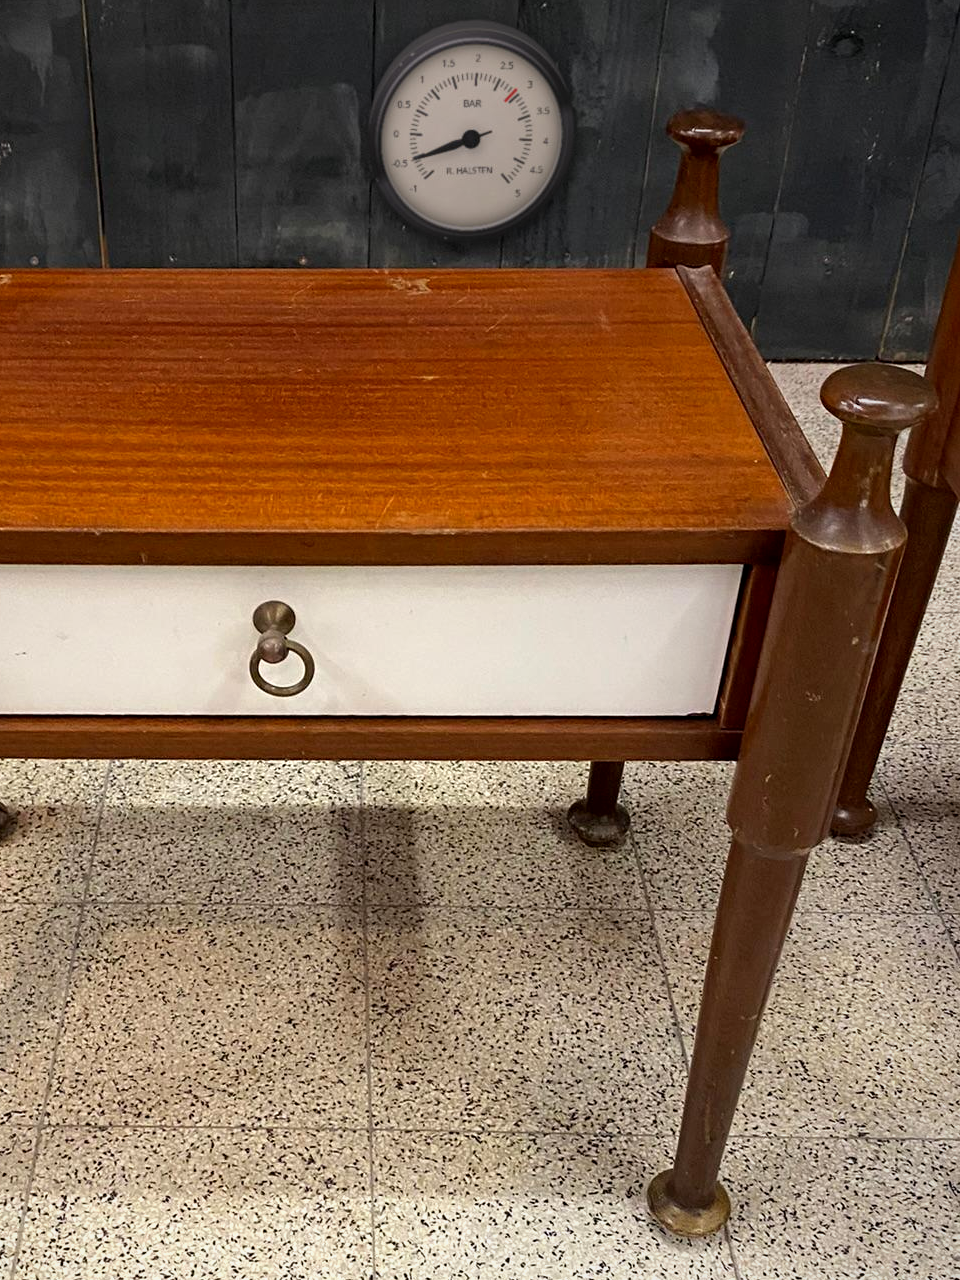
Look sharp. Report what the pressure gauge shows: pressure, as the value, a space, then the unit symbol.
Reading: -0.5 bar
